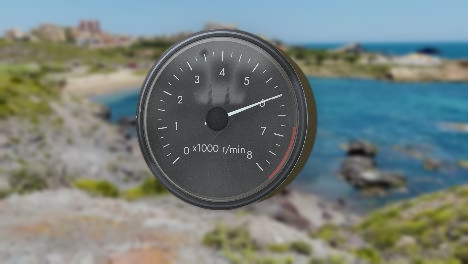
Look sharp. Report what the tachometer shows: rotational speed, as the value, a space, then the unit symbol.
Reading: 6000 rpm
